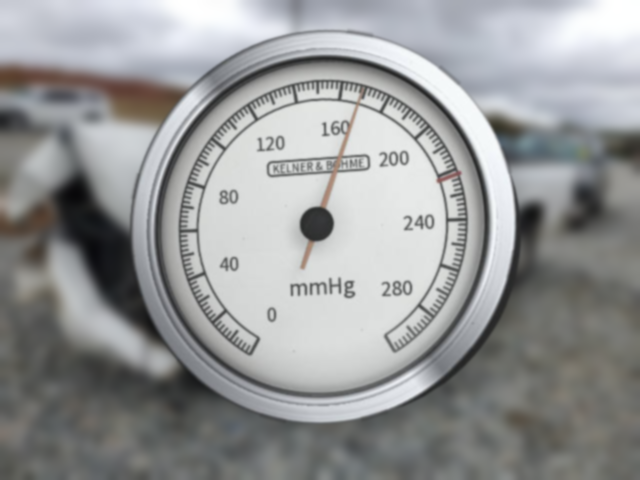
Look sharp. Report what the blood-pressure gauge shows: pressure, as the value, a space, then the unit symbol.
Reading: 170 mmHg
